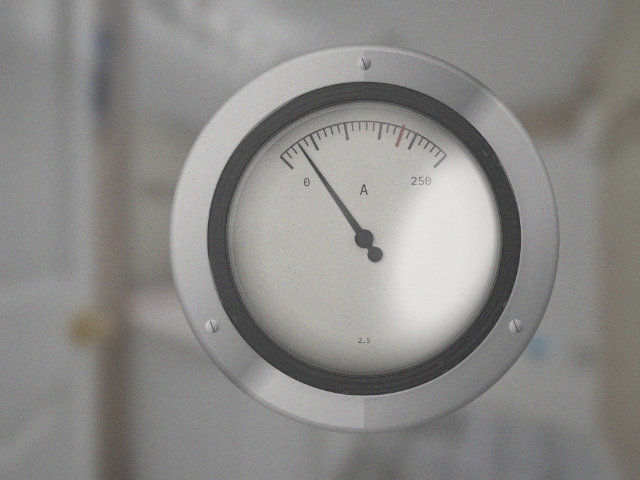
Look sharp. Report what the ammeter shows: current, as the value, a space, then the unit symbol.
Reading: 30 A
